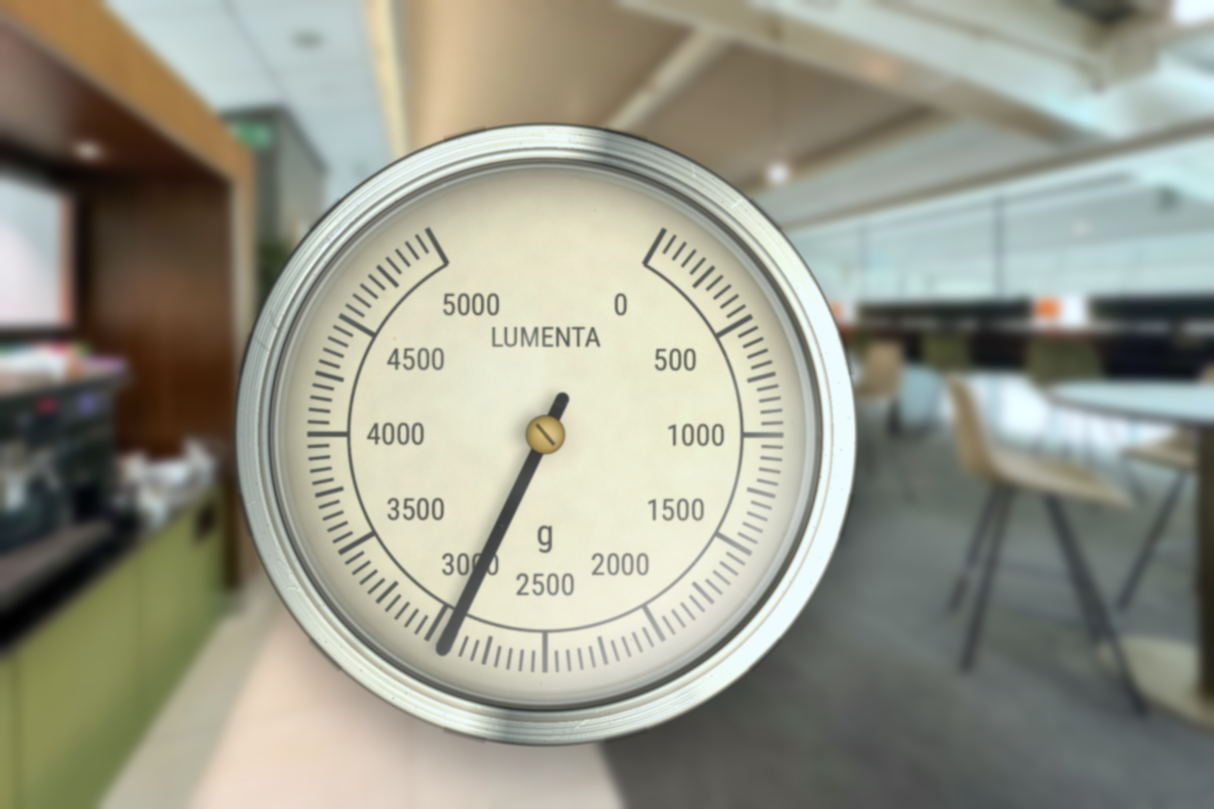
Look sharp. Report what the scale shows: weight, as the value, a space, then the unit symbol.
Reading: 2925 g
